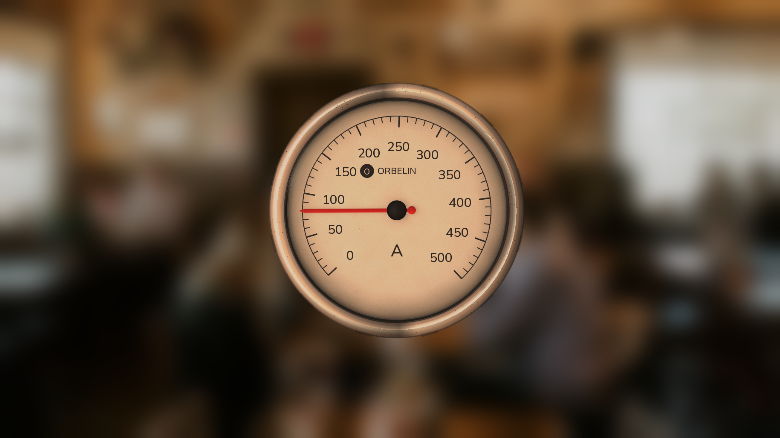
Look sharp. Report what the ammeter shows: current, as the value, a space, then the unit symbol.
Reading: 80 A
